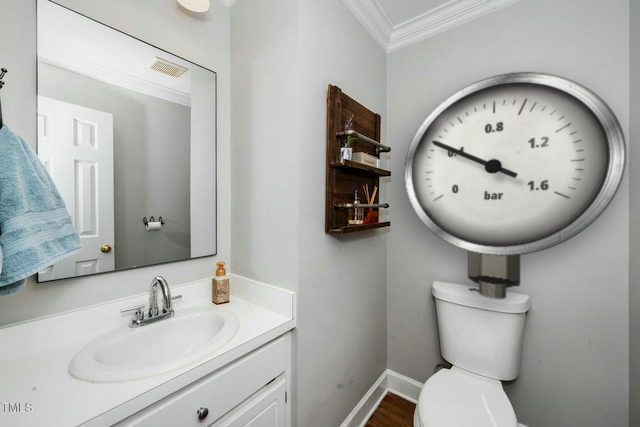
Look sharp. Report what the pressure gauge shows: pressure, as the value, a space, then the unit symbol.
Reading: 0.4 bar
